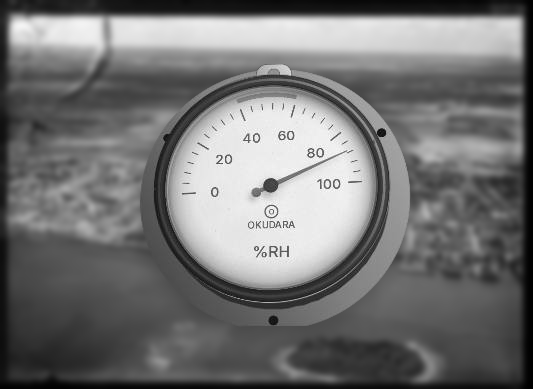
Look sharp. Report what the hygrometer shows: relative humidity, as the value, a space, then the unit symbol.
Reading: 88 %
